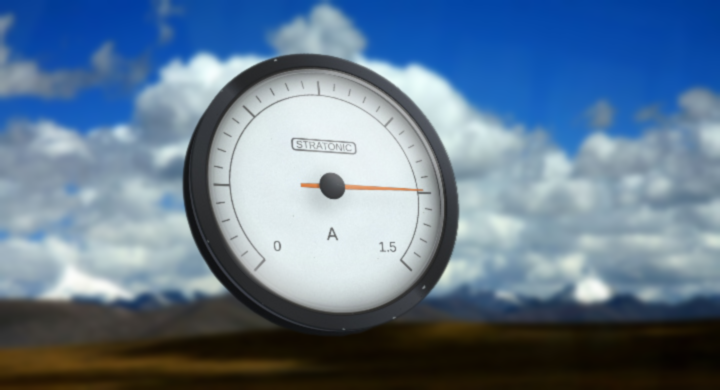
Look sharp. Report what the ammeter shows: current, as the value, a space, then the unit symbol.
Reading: 1.25 A
